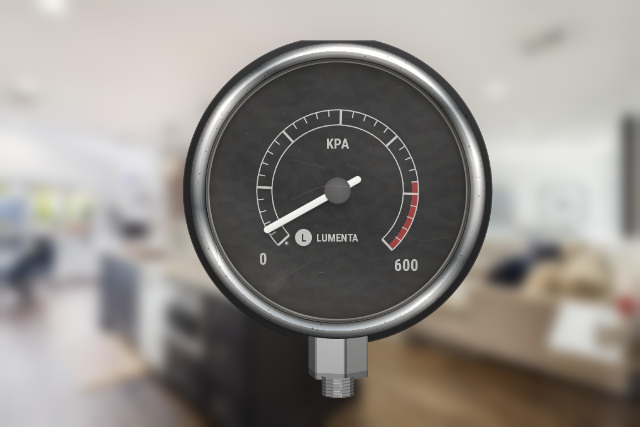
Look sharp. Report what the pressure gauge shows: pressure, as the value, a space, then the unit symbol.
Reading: 30 kPa
